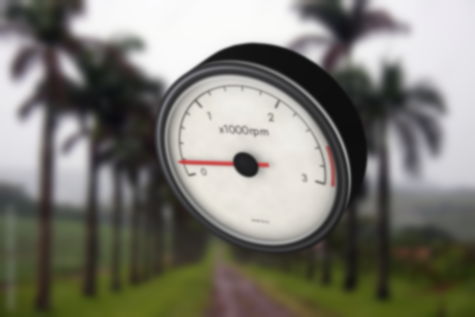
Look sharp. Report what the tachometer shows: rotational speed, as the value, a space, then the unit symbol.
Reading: 200 rpm
